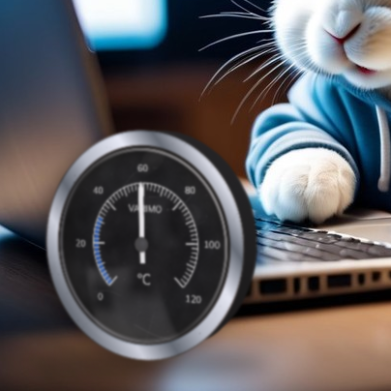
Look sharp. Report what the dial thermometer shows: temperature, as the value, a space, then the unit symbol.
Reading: 60 °C
